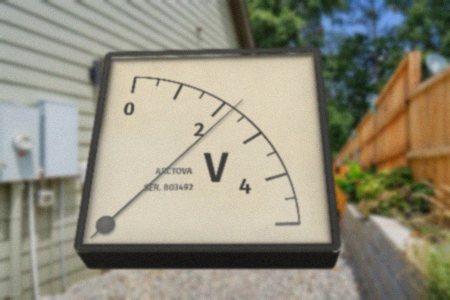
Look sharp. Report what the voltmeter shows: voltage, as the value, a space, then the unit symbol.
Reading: 2.25 V
